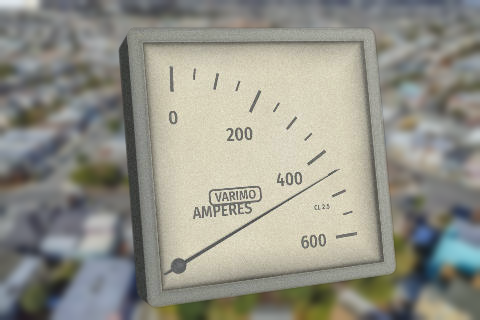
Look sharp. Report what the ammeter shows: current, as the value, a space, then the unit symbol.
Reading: 450 A
